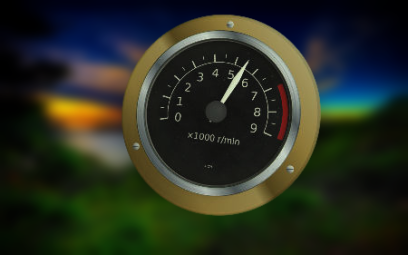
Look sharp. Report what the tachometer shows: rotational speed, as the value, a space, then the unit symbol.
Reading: 5500 rpm
